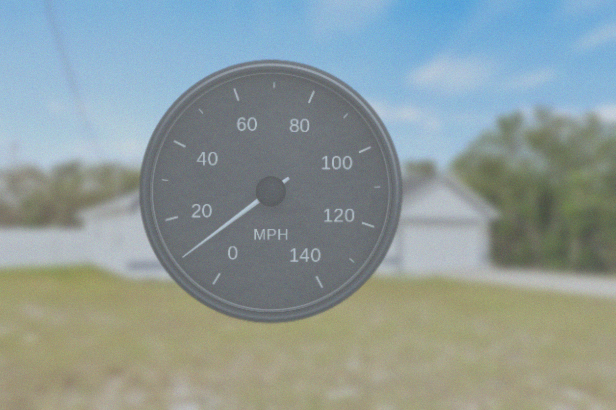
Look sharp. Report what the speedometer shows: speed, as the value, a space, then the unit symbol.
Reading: 10 mph
